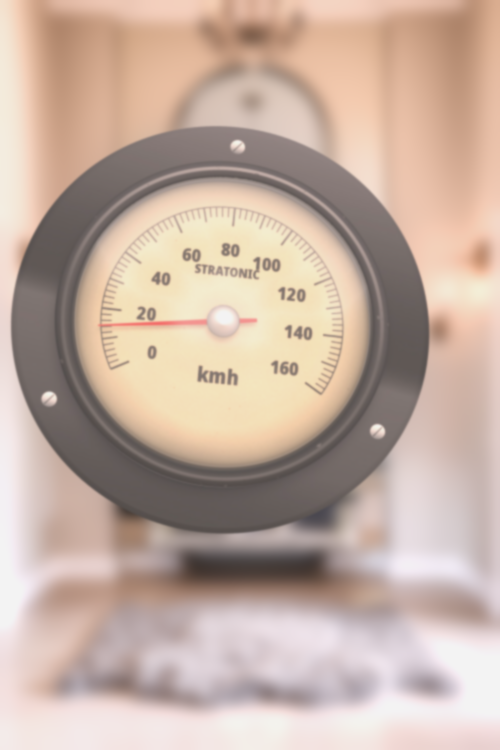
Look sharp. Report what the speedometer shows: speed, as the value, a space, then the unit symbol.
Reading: 14 km/h
